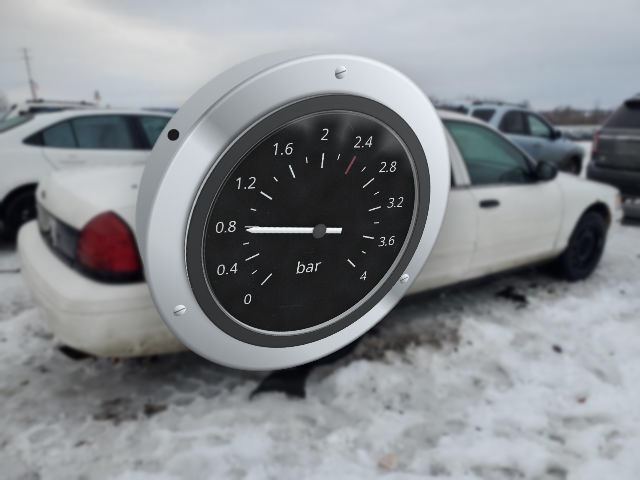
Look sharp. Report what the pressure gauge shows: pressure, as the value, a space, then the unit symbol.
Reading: 0.8 bar
